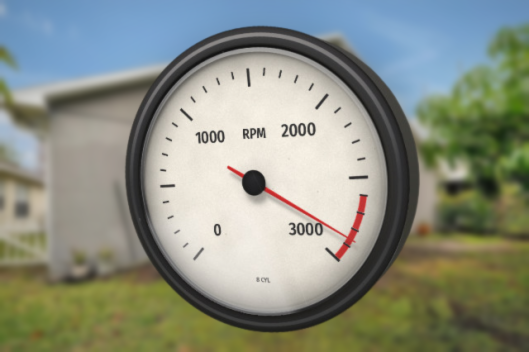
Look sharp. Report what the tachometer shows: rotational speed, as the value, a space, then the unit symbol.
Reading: 2850 rpm
